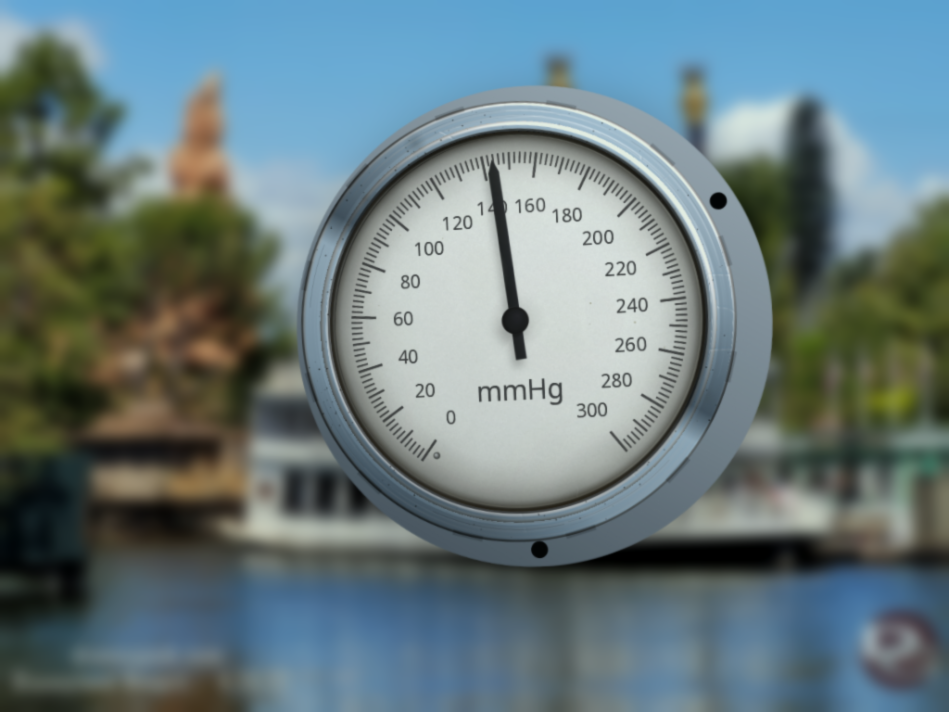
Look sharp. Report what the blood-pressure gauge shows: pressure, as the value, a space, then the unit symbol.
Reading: 144 mmHg
